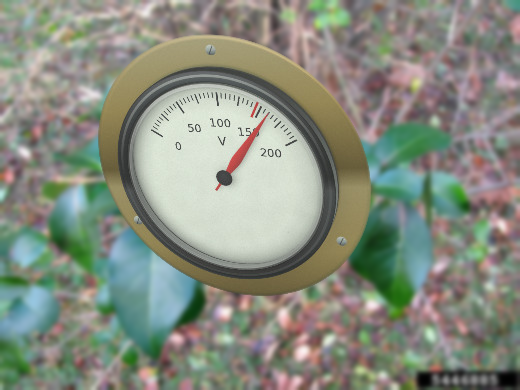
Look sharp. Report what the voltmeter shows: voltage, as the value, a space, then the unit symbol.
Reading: 160 V
